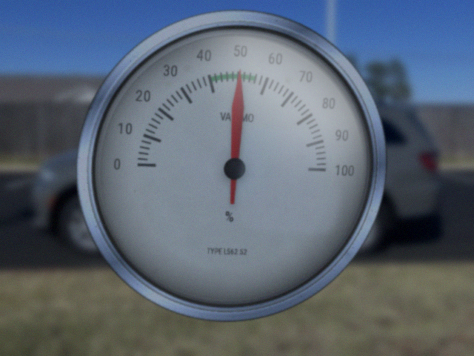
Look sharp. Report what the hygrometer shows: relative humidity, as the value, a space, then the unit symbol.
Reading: 50 %
